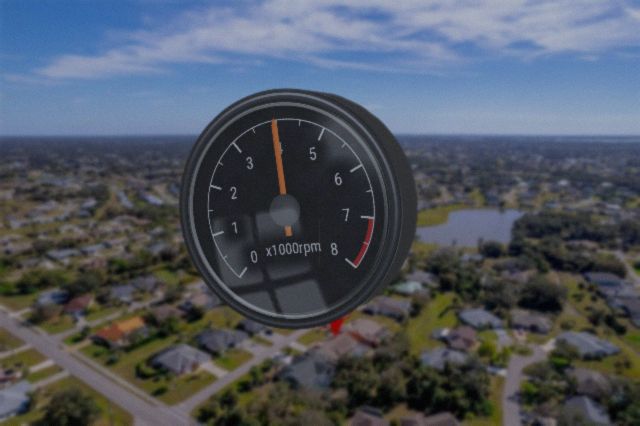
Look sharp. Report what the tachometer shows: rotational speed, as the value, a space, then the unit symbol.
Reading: 4000 rpm
